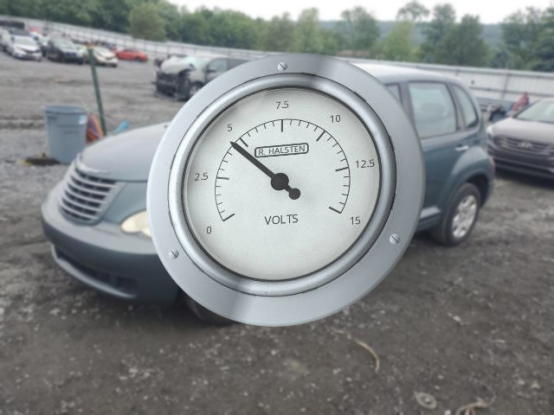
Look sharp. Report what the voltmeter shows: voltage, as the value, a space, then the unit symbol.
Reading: 4.5 V
